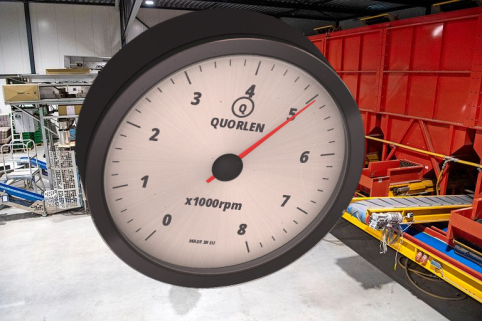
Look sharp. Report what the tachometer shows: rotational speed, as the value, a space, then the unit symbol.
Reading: 5000 rpm
